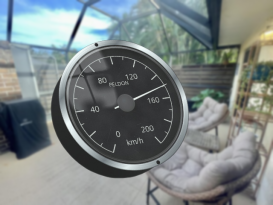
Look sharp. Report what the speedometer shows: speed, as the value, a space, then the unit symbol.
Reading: 150 km/h
